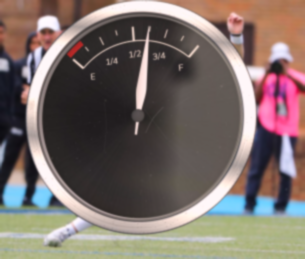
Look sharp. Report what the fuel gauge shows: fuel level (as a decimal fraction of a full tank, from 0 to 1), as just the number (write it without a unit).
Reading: 0.625
